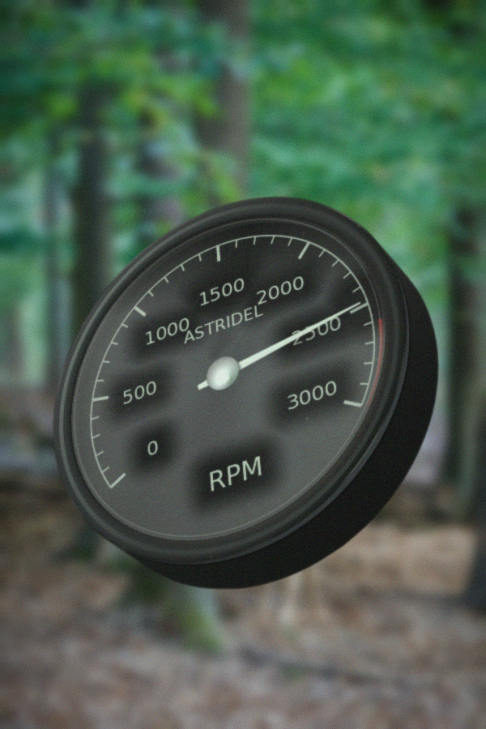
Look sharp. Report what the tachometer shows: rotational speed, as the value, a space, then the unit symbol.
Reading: 2500 rpm
